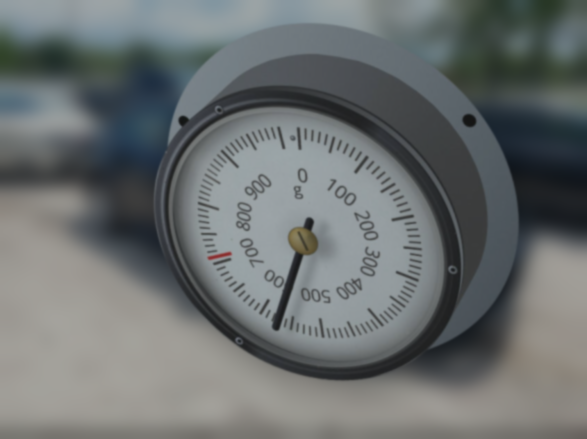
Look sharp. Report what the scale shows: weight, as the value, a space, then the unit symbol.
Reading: 570 g
